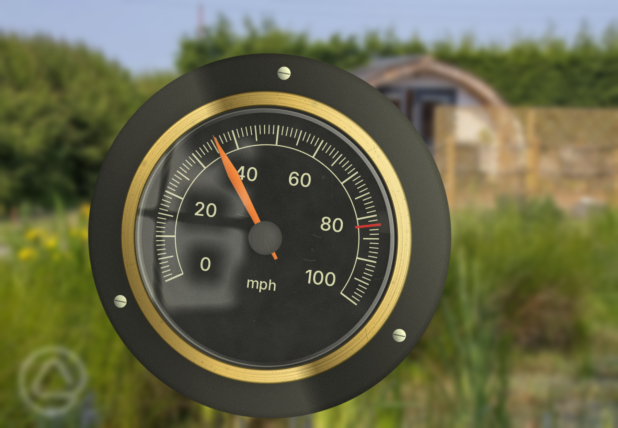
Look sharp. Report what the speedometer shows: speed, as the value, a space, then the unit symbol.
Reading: 36 mph
